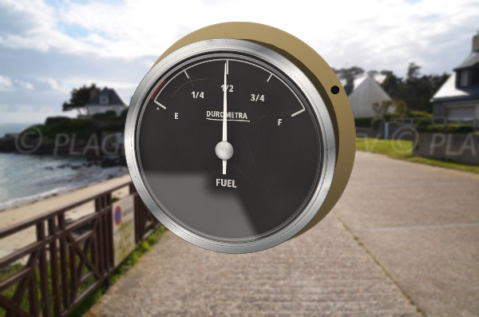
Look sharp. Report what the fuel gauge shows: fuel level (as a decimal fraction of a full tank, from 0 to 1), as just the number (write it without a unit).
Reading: 0.5
